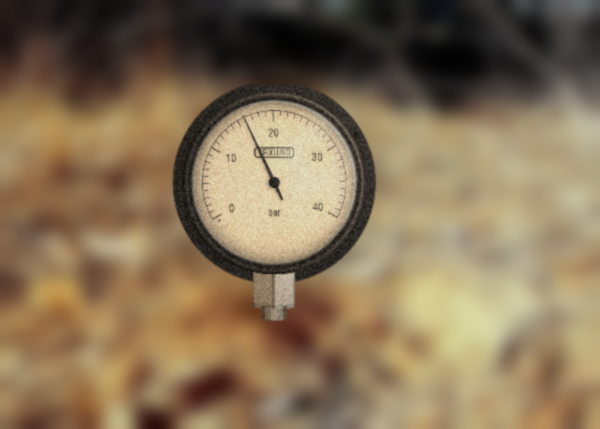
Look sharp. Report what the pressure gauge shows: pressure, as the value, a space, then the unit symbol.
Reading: 16 bar
